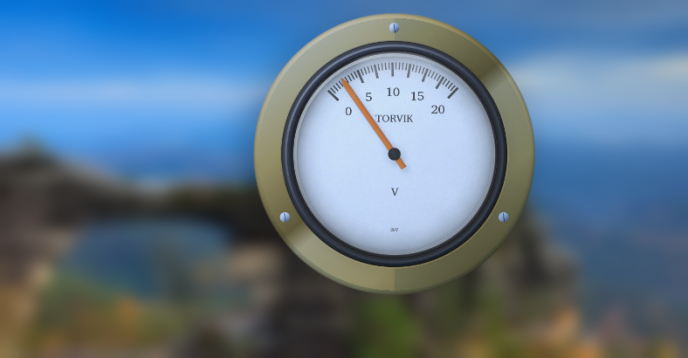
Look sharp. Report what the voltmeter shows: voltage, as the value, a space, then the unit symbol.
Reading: 2.5 V
